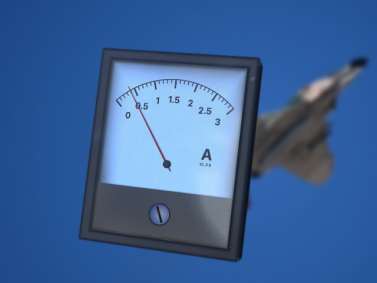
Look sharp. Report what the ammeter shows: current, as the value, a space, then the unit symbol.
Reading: 0.4 A
